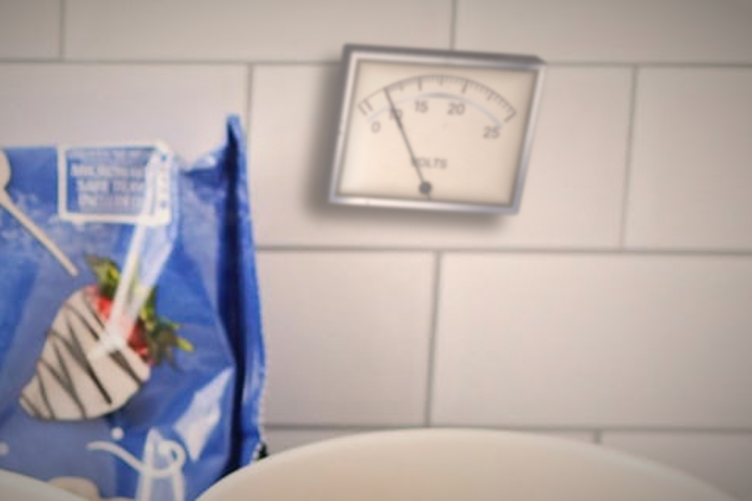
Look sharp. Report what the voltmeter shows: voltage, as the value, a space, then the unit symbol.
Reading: 10 V
